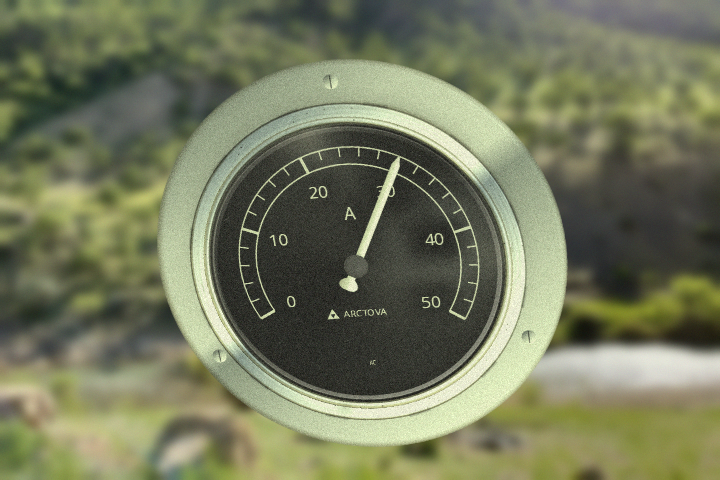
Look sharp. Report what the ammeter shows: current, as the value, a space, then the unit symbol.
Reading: 30 A
